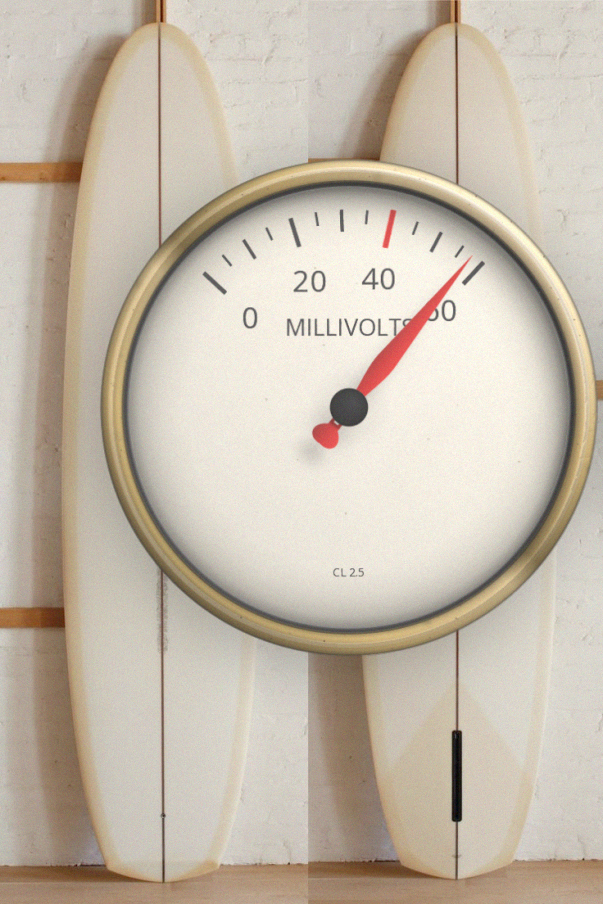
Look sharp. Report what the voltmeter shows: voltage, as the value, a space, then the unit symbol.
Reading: 57.5 mV
